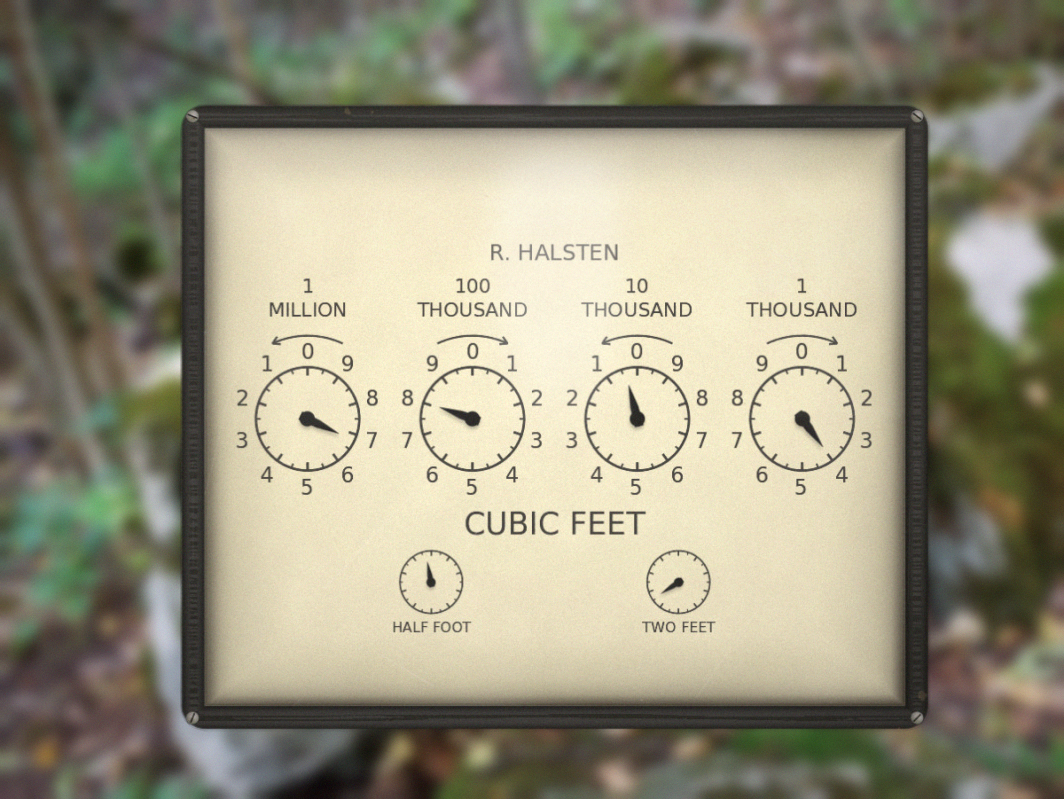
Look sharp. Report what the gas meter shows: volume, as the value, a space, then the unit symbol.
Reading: 680400 ft³
